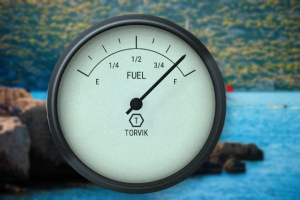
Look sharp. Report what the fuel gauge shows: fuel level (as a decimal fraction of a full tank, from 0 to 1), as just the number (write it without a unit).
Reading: 0.875
